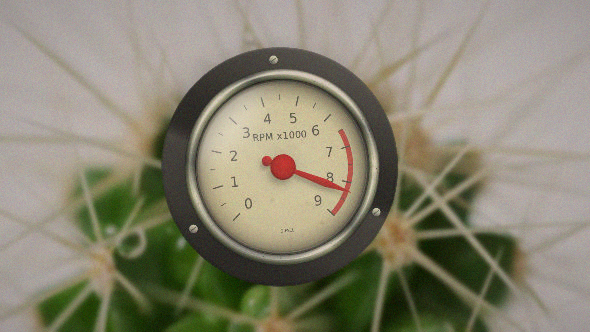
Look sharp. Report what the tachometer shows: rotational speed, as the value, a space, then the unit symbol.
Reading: 8250 rpm
